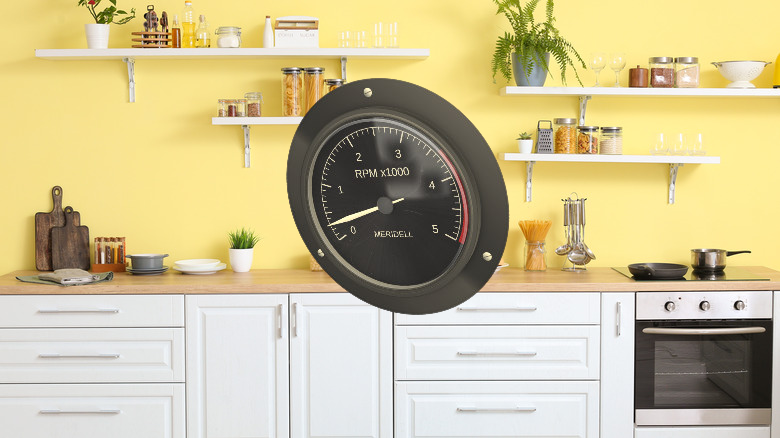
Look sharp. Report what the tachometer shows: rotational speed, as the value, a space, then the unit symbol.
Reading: 300 rpm
